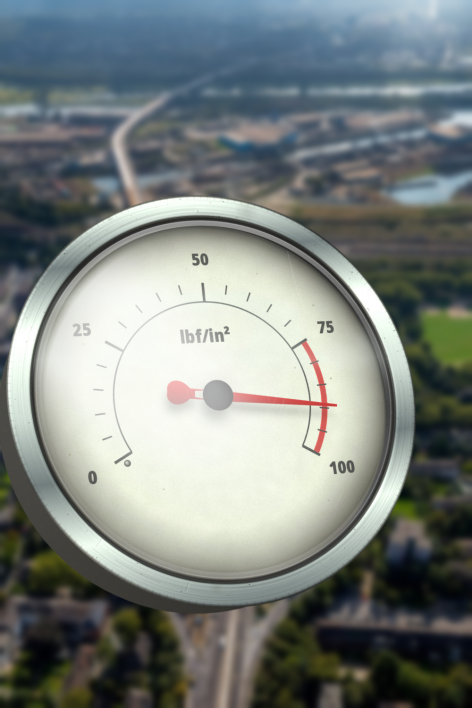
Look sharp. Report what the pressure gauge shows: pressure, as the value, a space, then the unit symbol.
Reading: 90 psi
